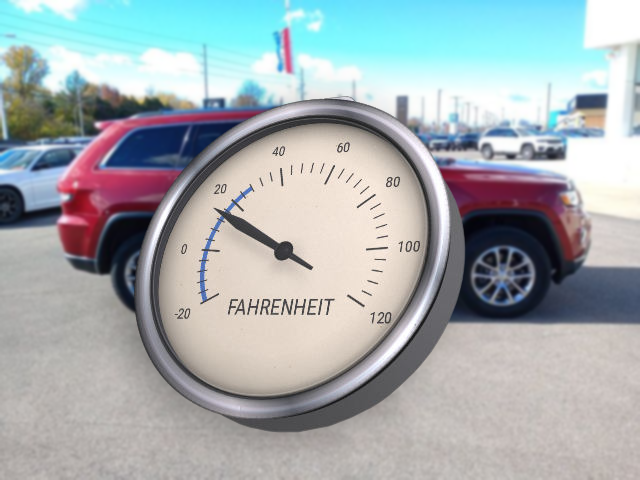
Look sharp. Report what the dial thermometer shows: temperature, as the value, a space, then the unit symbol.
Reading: 14 °F
